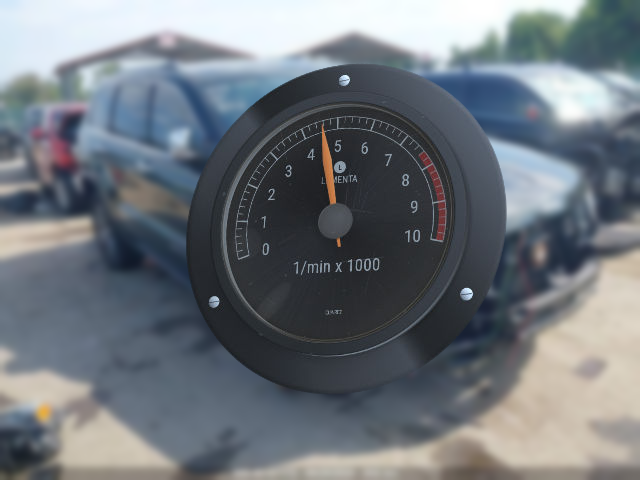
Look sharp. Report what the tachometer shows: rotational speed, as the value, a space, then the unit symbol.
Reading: 4600 rpm
